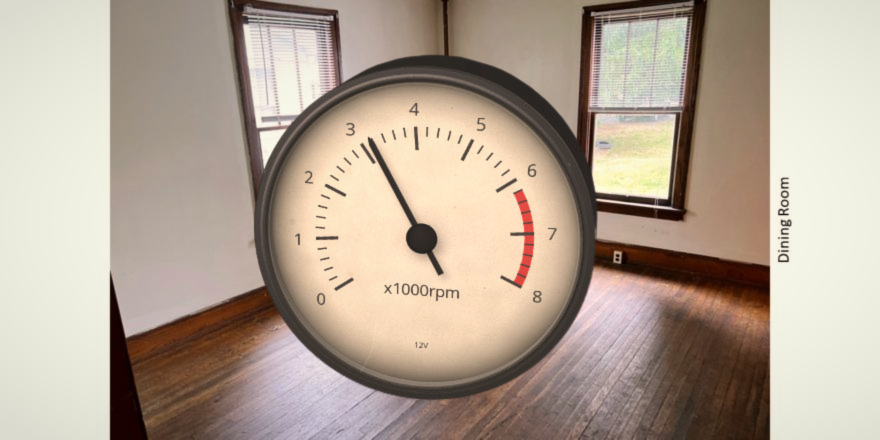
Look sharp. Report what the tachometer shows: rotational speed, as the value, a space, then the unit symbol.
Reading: 3200 rpm
